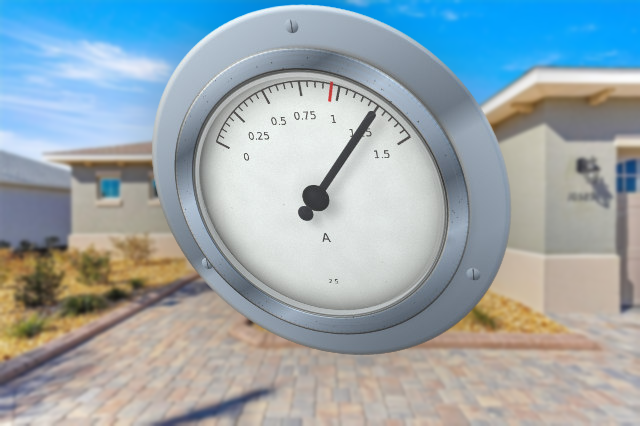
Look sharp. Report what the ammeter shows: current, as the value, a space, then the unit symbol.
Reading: 1.25 A
